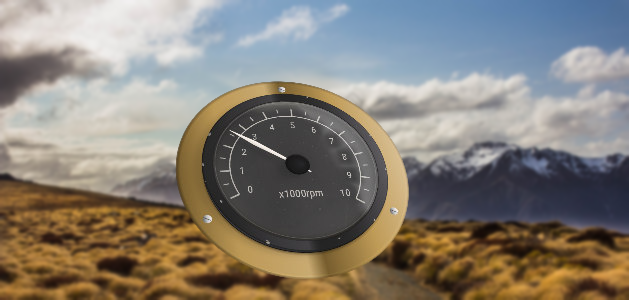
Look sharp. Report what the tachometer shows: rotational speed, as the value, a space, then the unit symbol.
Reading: 2500 rpm
